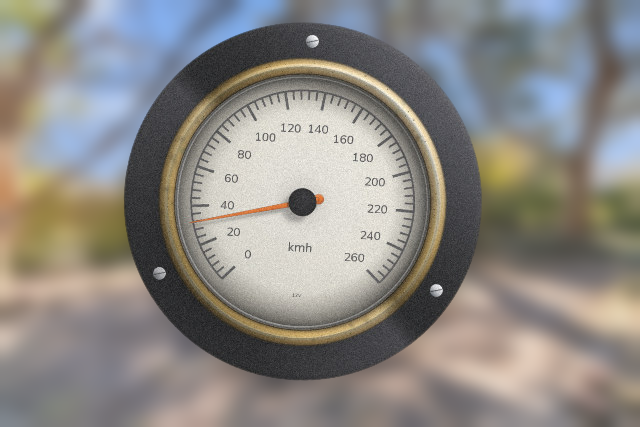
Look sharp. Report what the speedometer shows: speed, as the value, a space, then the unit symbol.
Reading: 32 km/h
